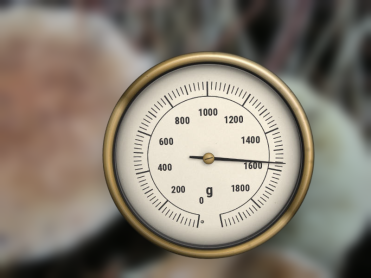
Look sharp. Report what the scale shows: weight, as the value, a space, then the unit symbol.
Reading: 1560 g
